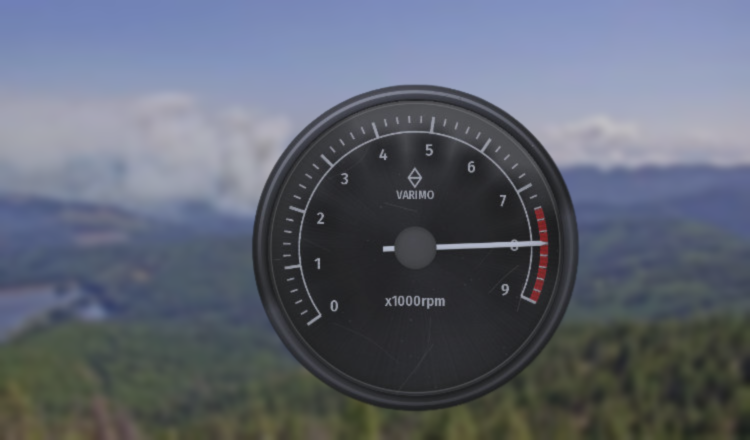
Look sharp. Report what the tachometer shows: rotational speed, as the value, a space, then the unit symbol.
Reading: 8000 rpm
